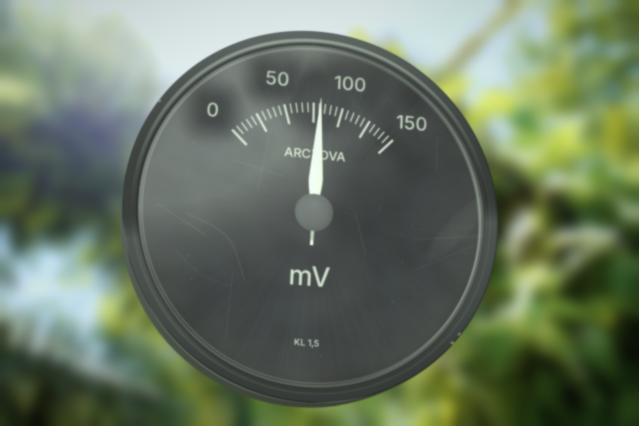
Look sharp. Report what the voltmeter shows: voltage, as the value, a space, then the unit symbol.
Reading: 80 mV
